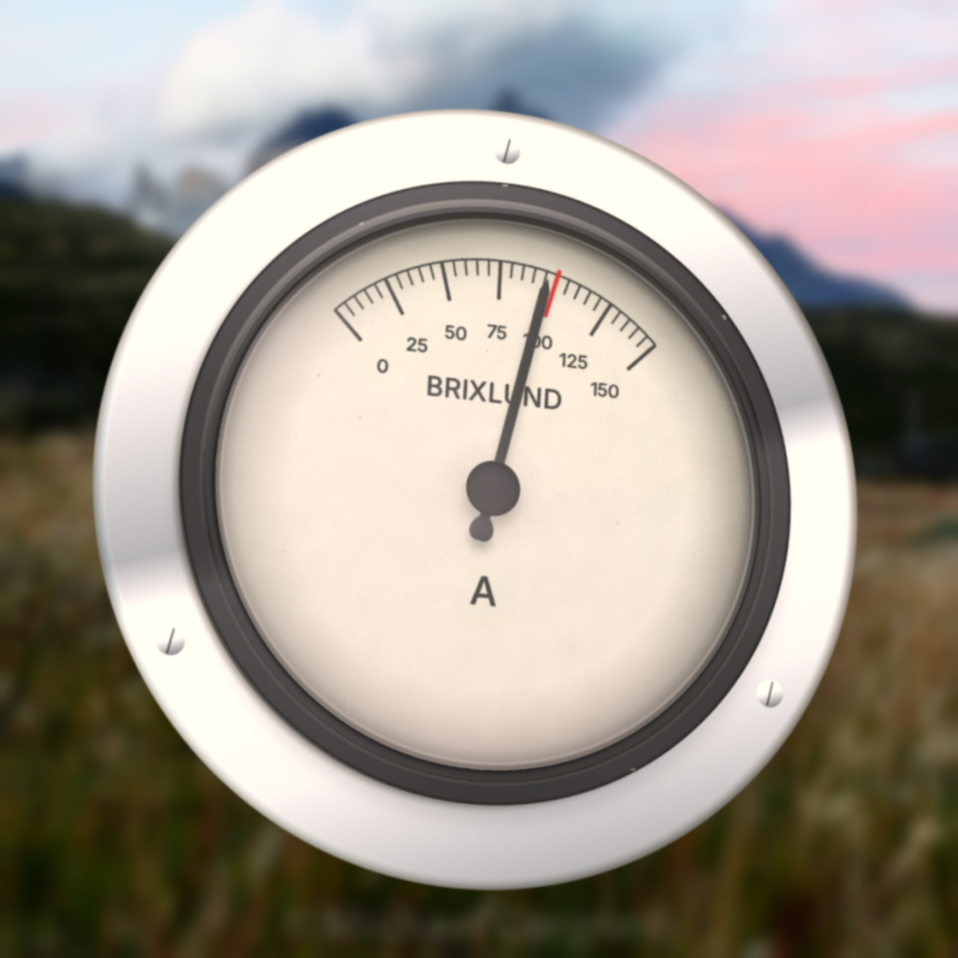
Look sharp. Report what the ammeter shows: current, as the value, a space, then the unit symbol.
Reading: 95 A
